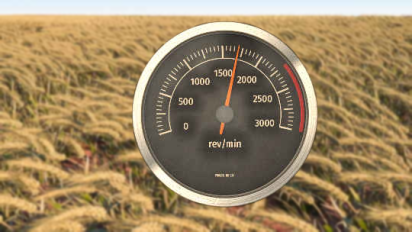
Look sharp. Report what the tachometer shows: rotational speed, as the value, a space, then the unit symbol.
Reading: 1700 rpm
